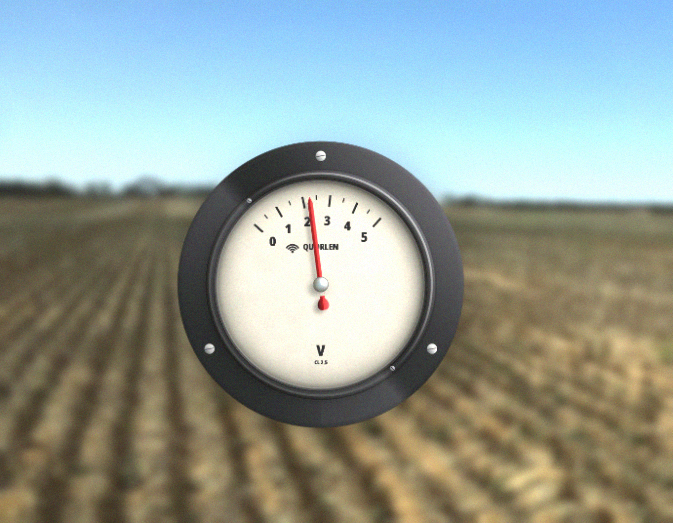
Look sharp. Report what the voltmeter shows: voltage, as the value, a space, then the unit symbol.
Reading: 2.25 V
